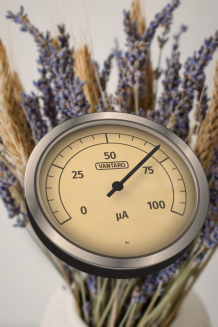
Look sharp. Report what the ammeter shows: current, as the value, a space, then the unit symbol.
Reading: 70 µA
